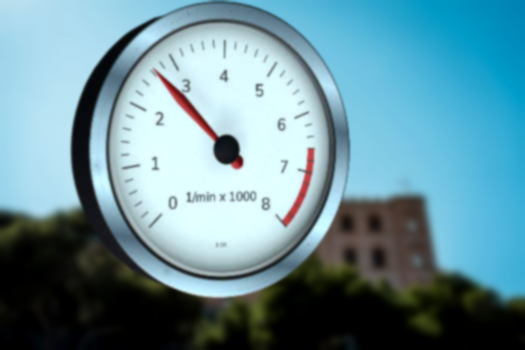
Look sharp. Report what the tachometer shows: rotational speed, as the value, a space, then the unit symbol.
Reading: 2600 rpm
